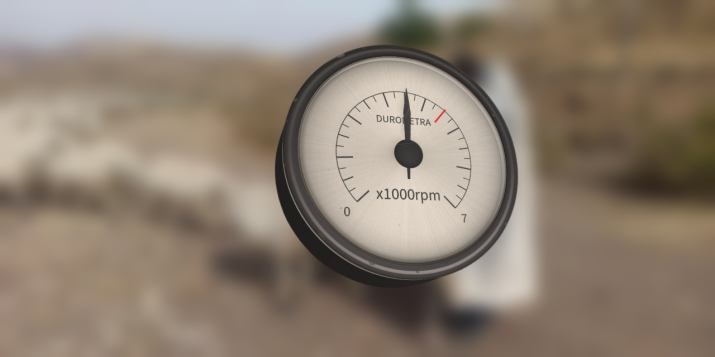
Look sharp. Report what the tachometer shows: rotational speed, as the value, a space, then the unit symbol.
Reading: 3500 rpm
